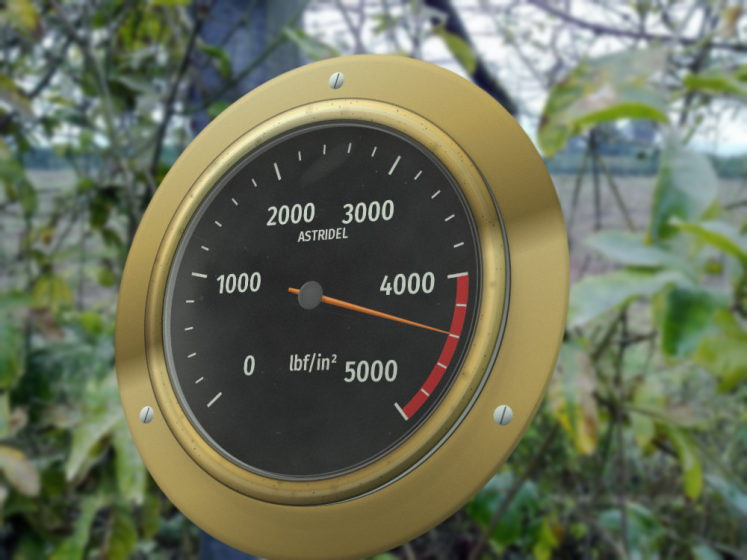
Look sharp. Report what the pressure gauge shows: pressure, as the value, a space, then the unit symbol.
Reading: 4400 psi
